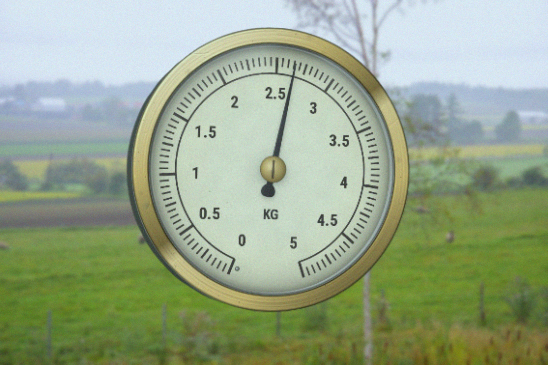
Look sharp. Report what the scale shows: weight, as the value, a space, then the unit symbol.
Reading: 2.65 kg
